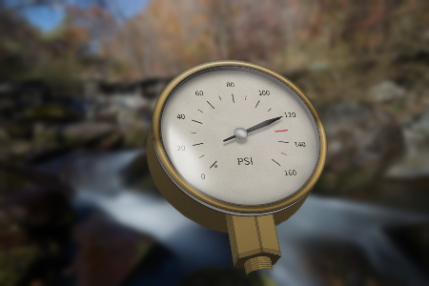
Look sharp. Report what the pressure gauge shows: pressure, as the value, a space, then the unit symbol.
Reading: 120 psi
